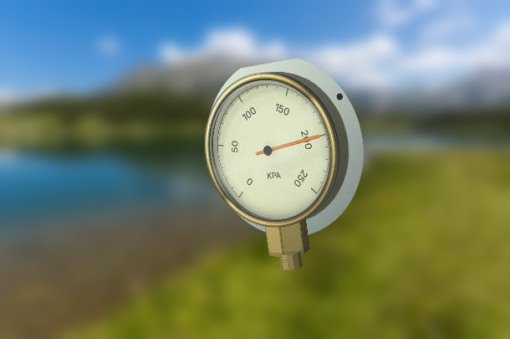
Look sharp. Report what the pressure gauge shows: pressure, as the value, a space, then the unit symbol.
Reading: 200 kPa
